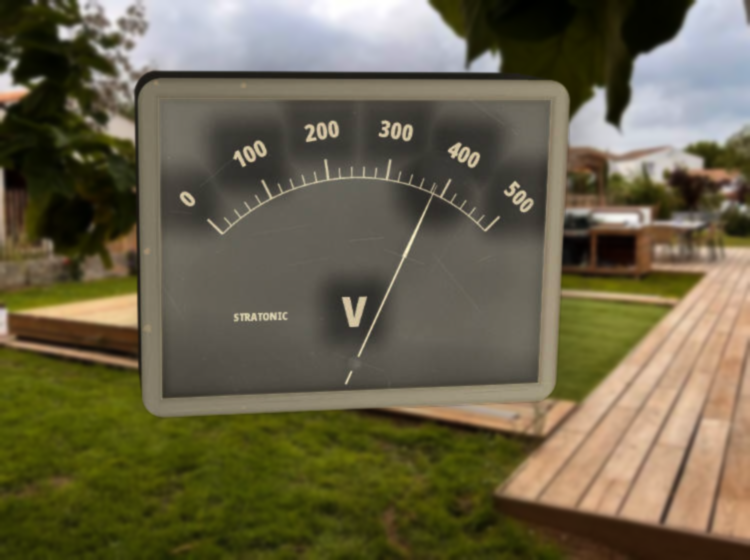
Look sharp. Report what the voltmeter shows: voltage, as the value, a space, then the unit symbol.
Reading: 380 V
